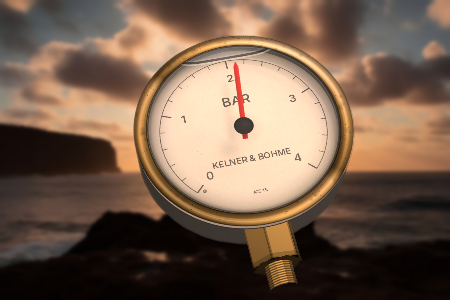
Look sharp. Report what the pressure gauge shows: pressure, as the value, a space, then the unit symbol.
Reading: 2.1 bar
